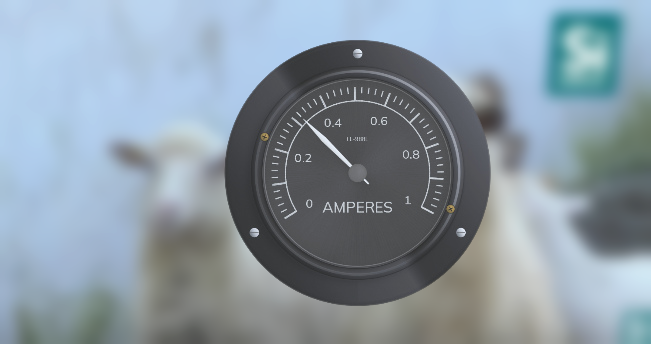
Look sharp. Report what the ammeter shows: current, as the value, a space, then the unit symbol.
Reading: 0.32 A
